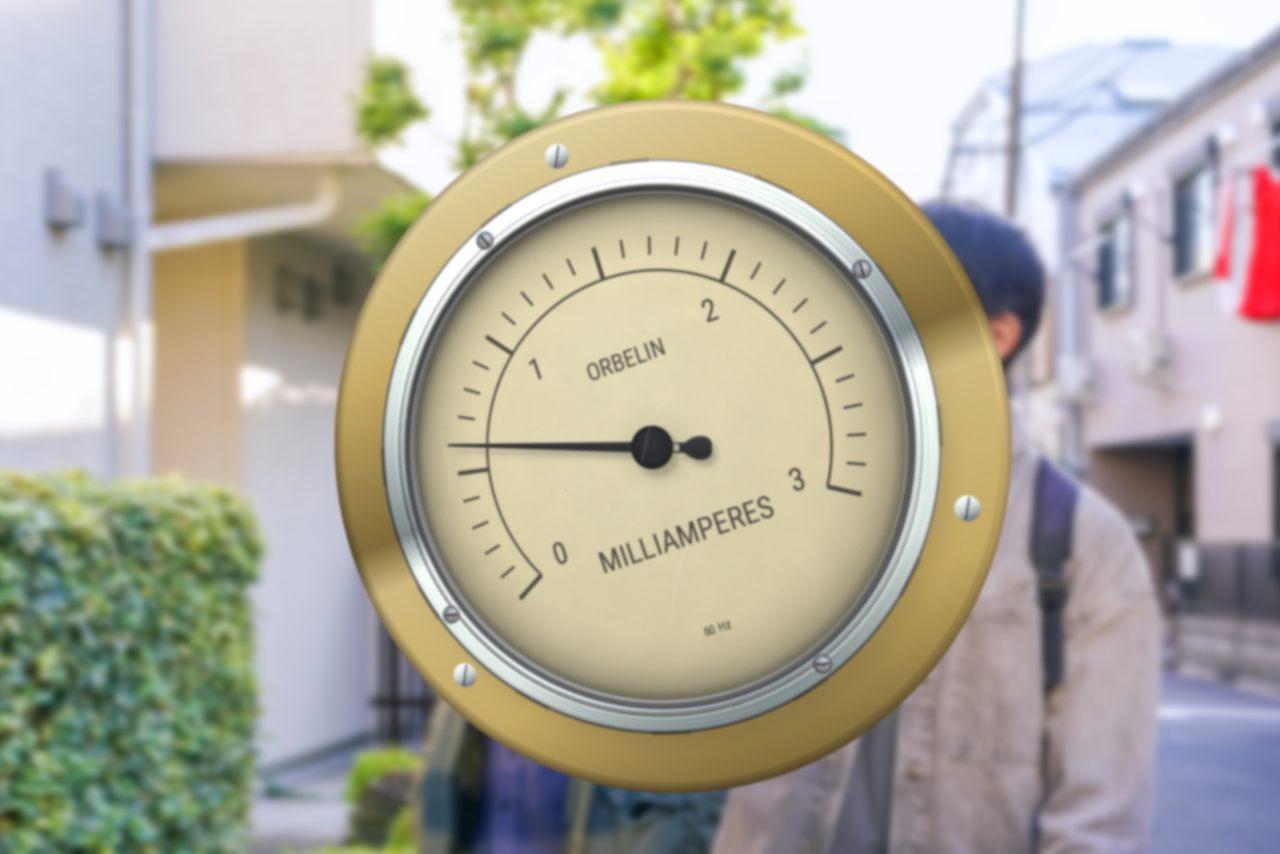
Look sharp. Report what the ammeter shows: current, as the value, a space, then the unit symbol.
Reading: 0.6 mA
